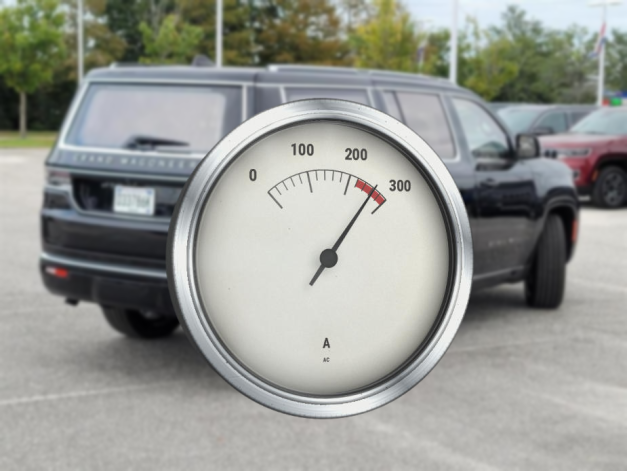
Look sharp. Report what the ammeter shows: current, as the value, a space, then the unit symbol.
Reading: 260 A
